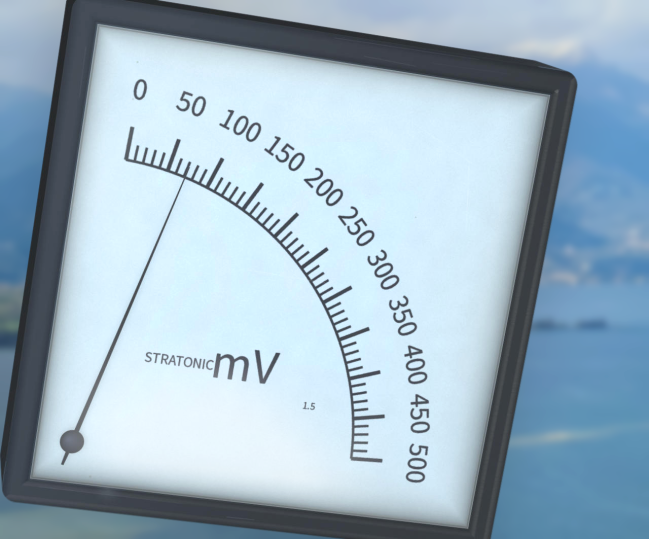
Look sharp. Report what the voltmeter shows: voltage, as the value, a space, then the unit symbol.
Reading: 70 mV
